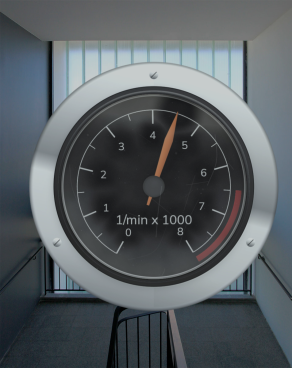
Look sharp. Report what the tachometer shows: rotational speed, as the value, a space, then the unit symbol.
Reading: 4500 rpm
